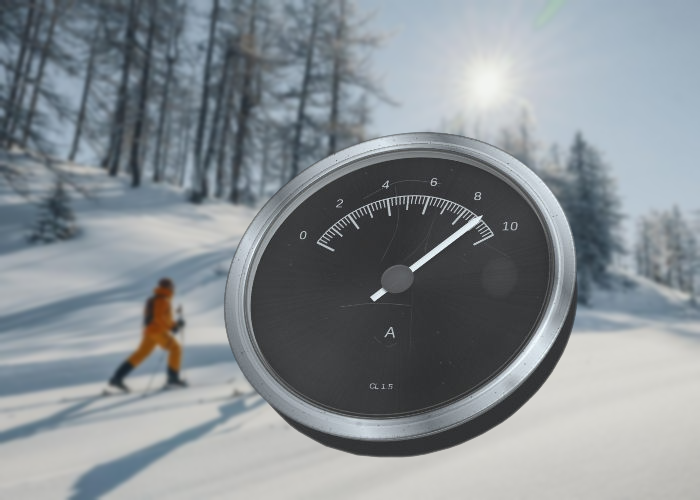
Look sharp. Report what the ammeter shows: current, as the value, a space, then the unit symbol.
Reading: 9 A
